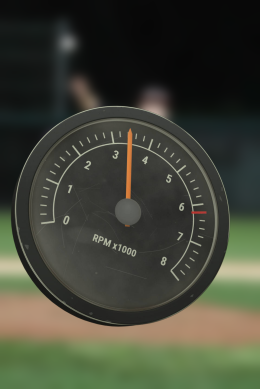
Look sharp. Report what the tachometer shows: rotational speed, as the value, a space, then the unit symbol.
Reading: 3400 rpm
